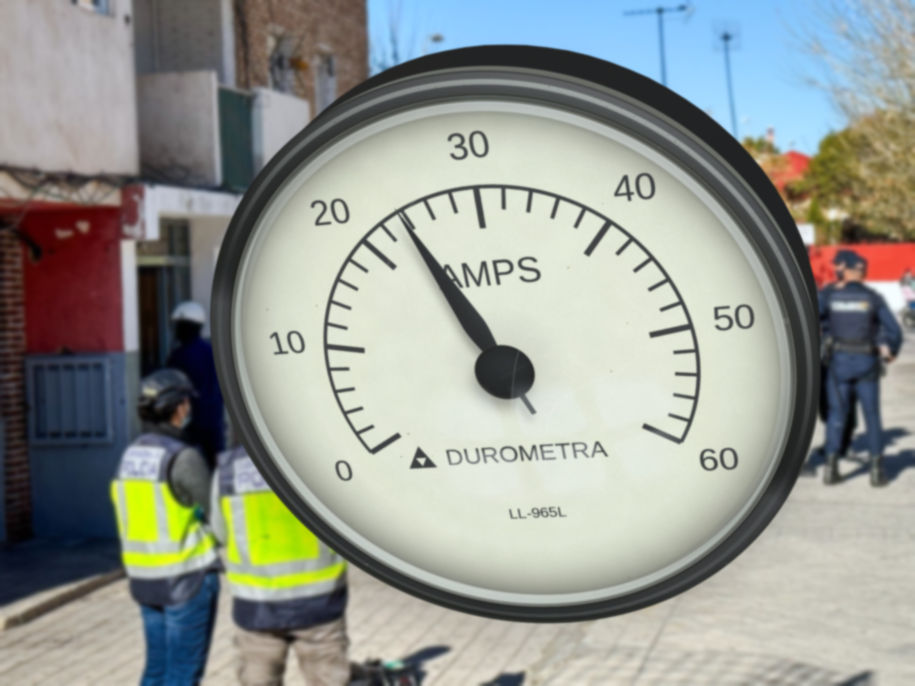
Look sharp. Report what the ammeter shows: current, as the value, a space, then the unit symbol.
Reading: 24 A
